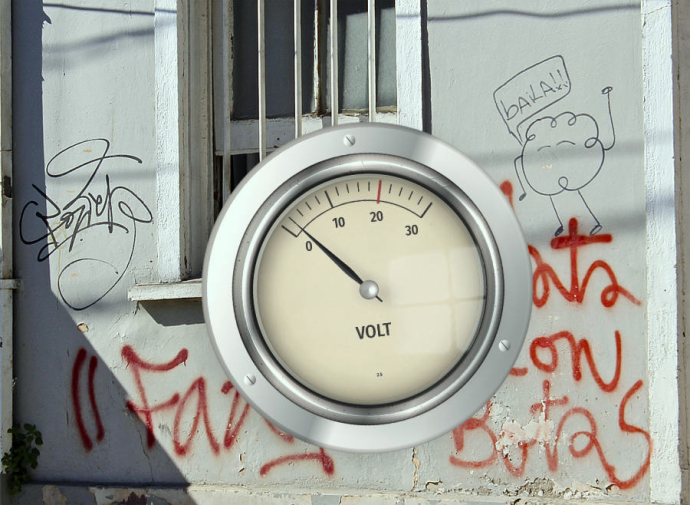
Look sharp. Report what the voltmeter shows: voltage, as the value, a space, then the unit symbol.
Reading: 2 V
